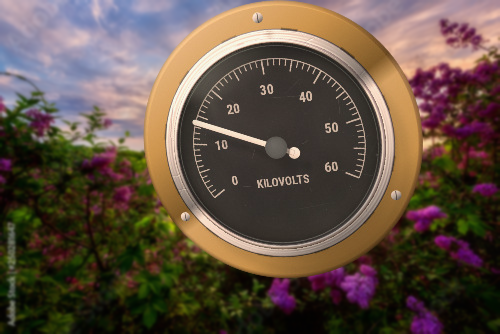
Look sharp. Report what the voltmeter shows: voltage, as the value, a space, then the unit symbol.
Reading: 14 kV
